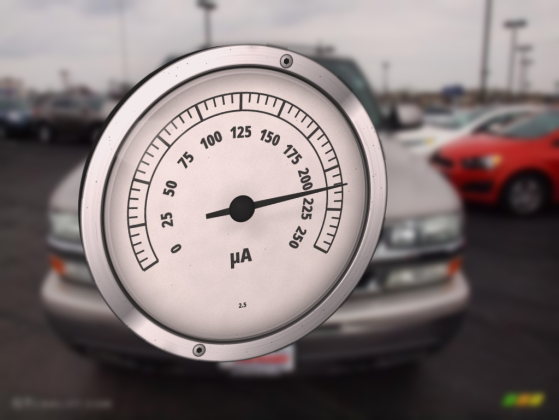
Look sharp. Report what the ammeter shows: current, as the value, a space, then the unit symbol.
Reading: 210 µA
